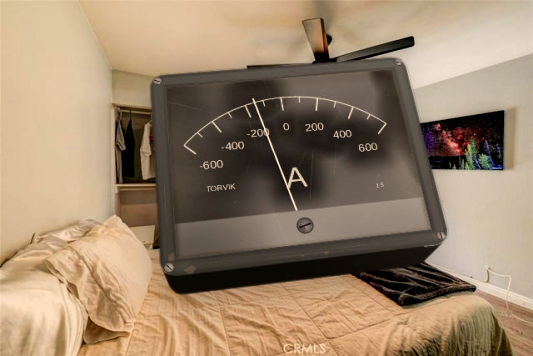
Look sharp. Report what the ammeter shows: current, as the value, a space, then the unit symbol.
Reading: -150 A
